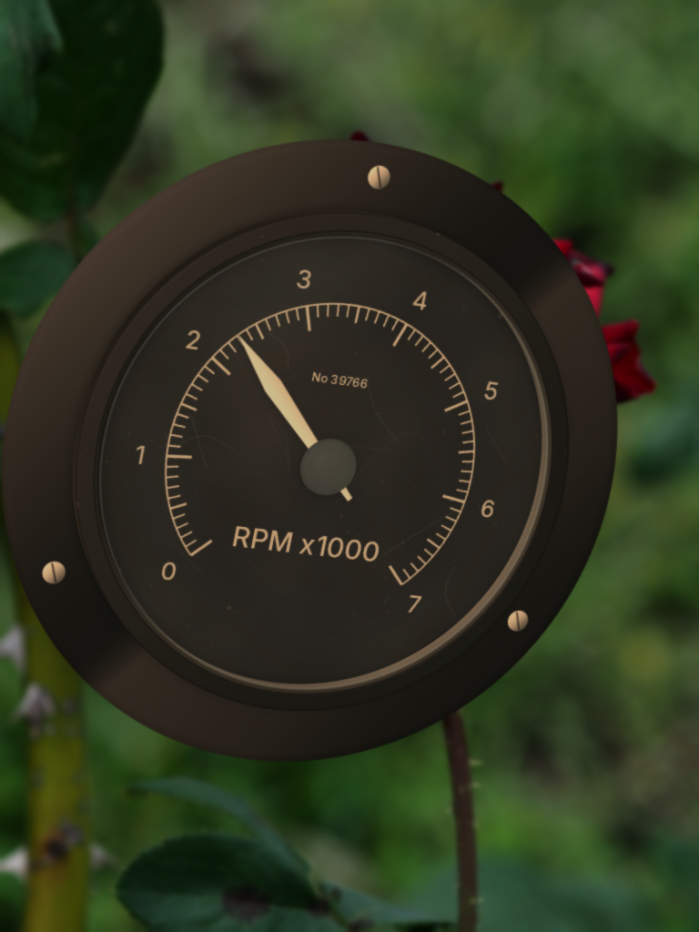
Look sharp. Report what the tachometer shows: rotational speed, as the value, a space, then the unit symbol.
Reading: 2300 rpm
